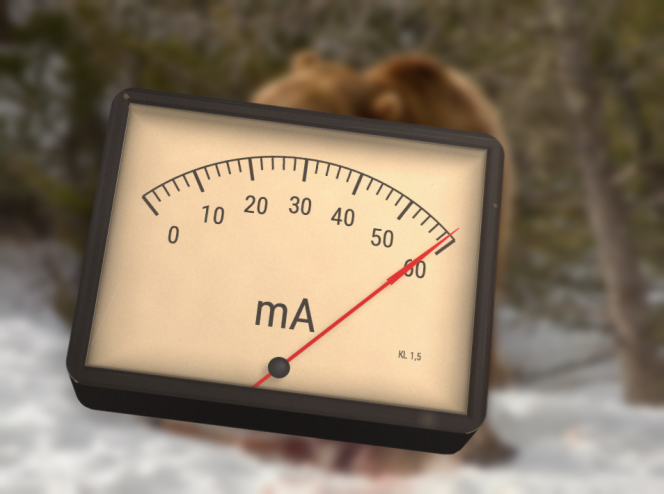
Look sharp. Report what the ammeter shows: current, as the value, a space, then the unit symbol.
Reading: 59 mA
